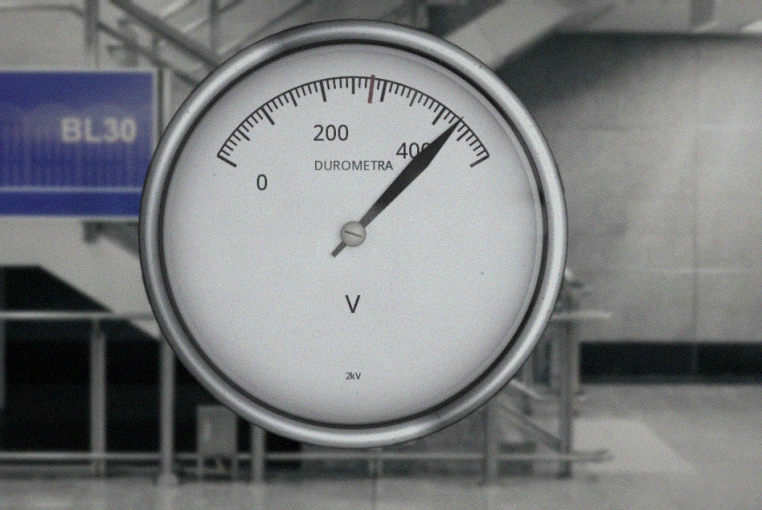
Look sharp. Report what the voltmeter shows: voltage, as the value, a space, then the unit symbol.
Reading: 430 V
